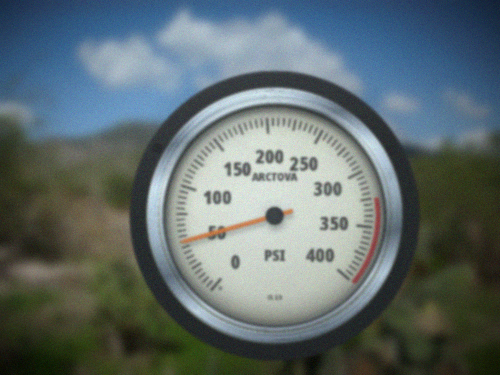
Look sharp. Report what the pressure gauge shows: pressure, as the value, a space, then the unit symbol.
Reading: 50 psi
